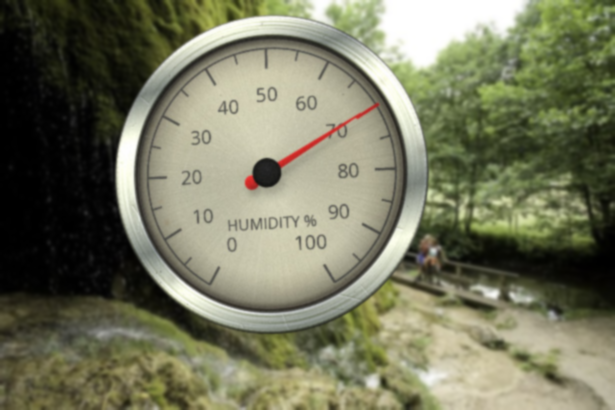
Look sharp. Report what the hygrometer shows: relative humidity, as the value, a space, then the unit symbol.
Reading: 70 %
